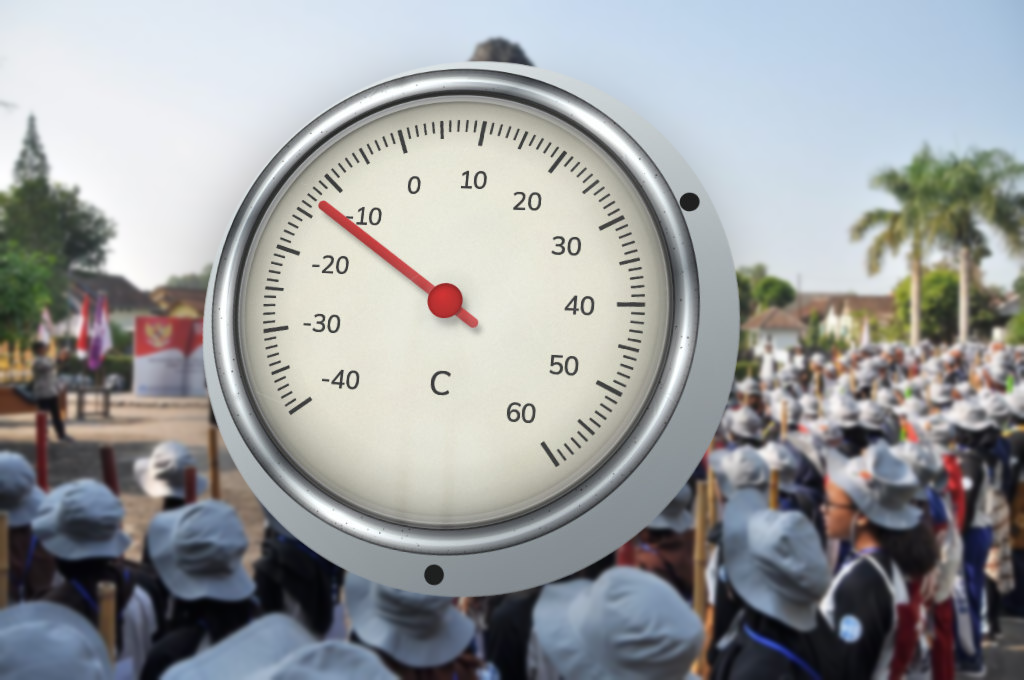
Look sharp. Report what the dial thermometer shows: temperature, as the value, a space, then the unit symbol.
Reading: -13 °C
